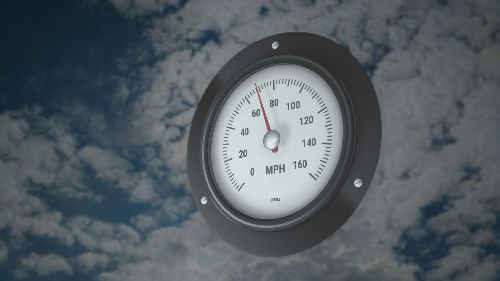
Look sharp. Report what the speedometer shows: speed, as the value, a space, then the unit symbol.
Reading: 70 mph
